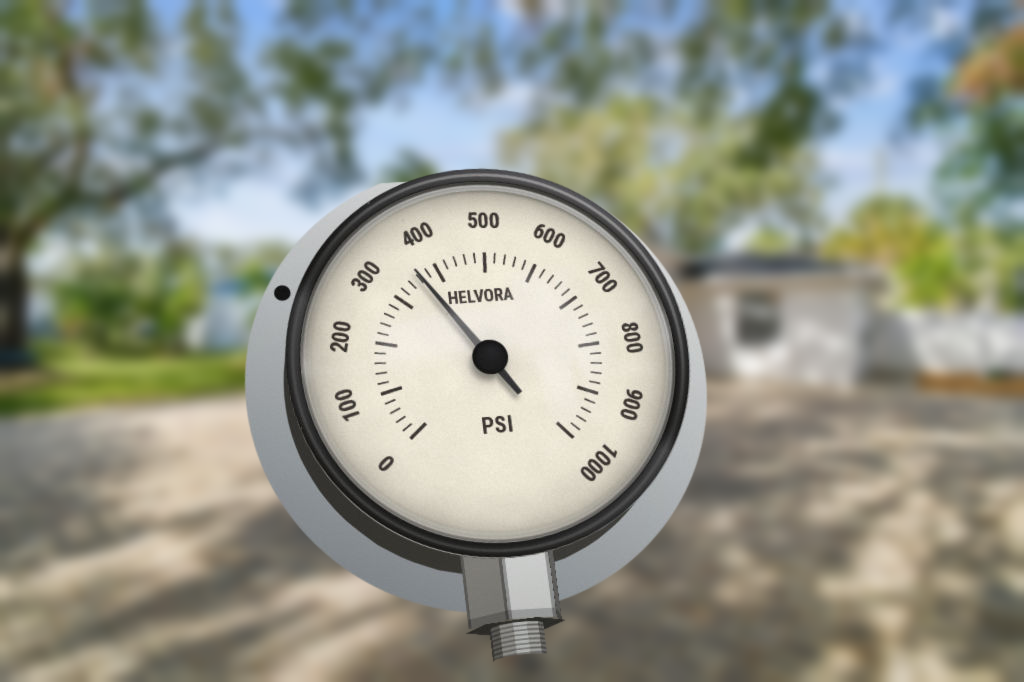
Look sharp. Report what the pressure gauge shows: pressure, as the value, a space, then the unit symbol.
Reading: 360 psi
